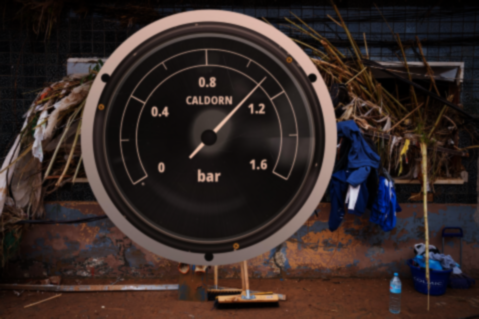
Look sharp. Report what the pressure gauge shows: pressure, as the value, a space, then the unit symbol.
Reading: 1.1 bar
